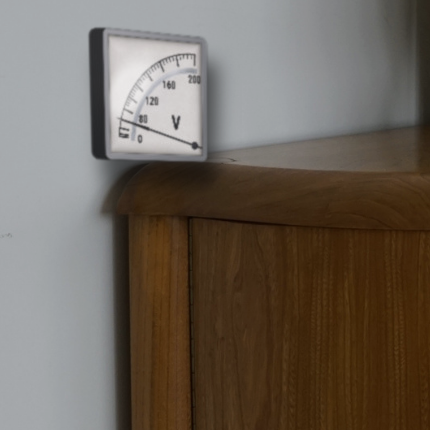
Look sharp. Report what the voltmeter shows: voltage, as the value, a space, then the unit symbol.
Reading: 60 V
